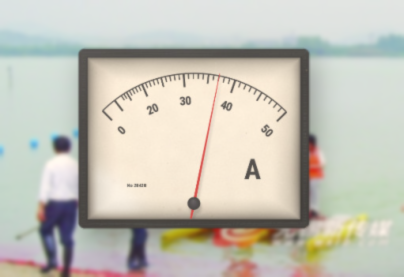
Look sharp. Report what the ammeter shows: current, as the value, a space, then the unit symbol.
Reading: 37 A
